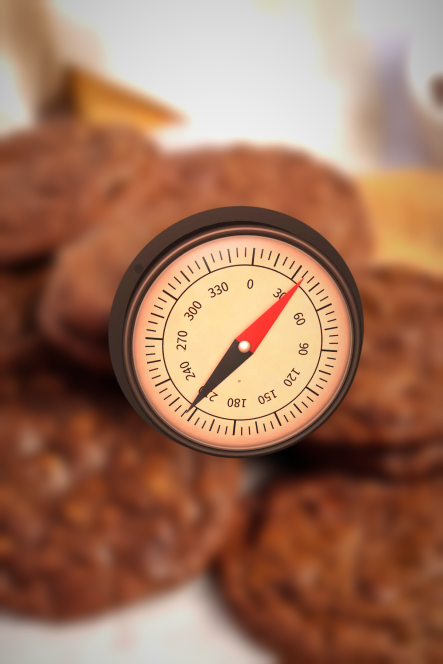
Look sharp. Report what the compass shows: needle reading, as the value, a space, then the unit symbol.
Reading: 35 °
